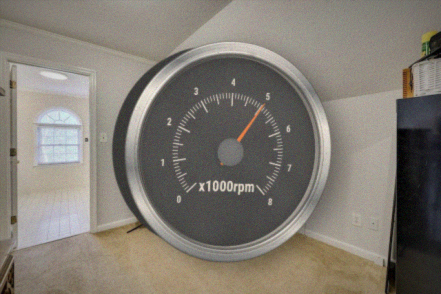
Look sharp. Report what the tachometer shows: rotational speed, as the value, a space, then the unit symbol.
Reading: 5000 rpm
